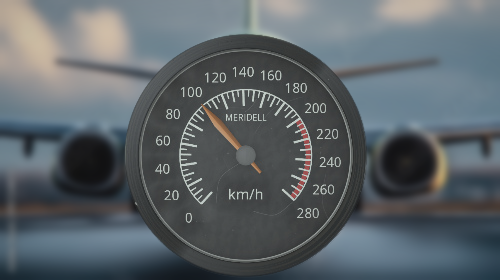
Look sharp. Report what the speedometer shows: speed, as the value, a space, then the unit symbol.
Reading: 100 km/h
